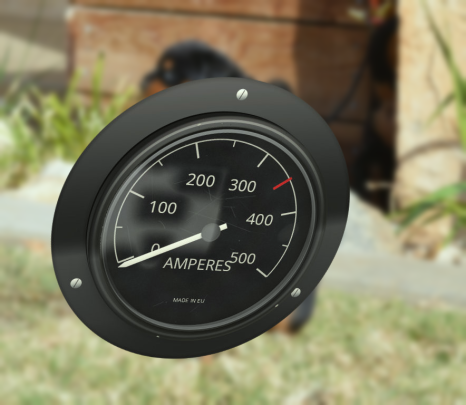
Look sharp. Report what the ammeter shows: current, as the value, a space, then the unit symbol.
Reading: 0 A
